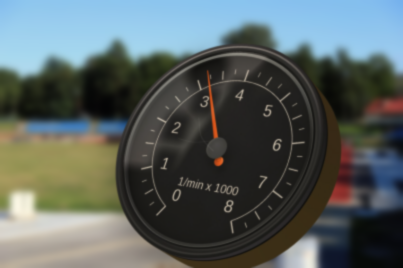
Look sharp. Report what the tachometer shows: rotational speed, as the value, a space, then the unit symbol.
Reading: 3250 rpm
